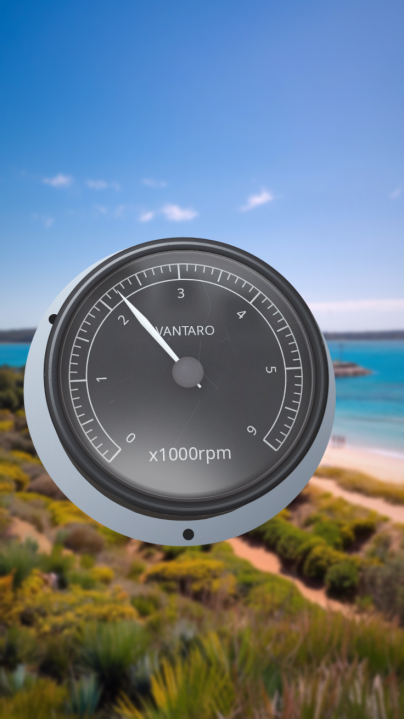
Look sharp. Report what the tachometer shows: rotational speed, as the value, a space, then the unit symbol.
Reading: 2200 rpm
